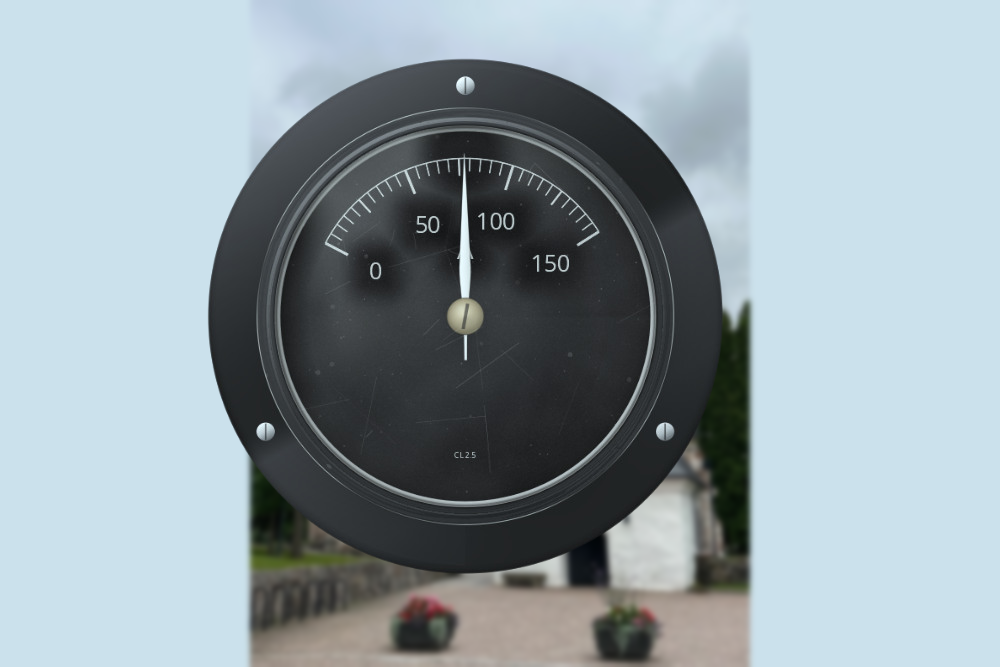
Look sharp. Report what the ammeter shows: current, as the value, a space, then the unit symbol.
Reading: 77.5 A
